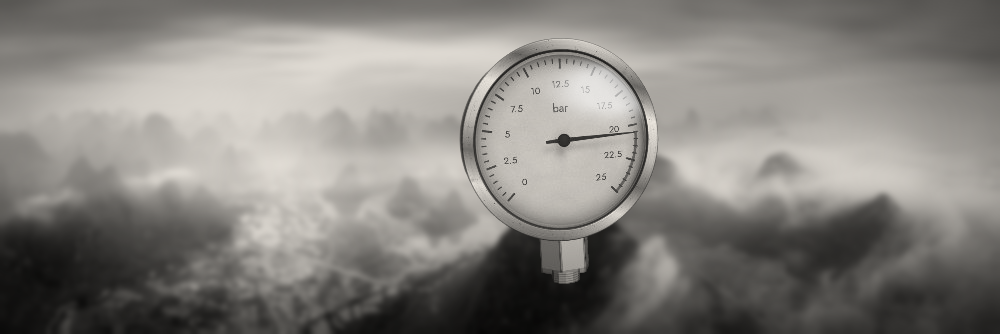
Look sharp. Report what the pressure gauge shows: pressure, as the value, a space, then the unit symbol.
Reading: 20.5 bar
